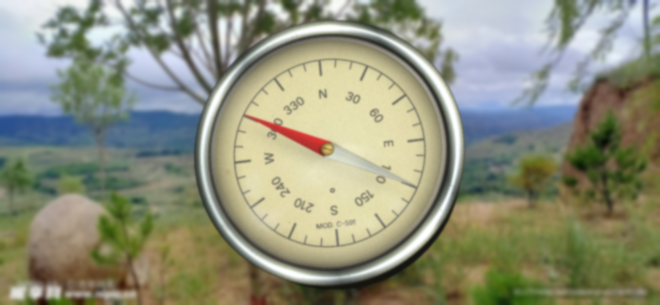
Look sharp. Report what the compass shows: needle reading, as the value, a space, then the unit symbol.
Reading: 300 °
